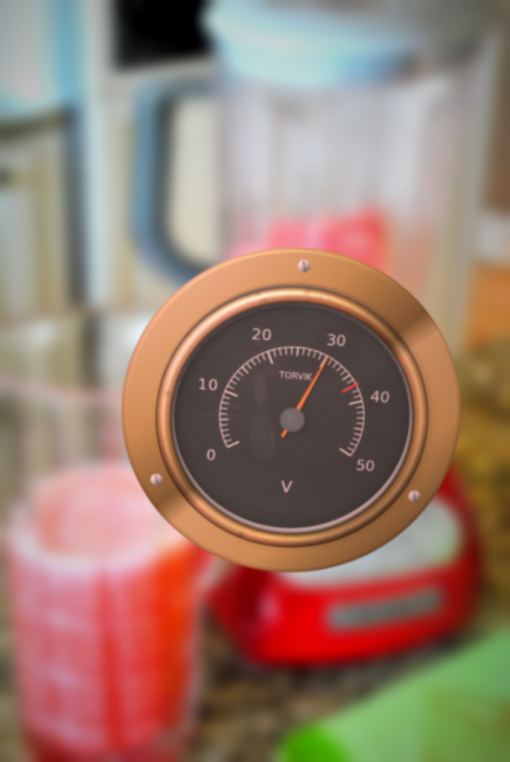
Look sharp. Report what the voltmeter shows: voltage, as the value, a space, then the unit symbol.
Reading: 30 V
